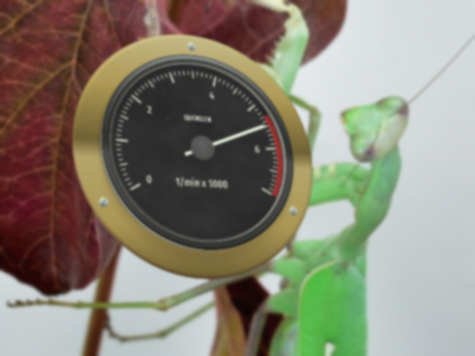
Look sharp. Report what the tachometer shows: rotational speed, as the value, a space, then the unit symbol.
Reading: 5500 rpm
